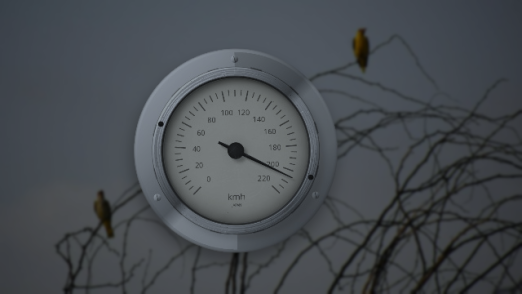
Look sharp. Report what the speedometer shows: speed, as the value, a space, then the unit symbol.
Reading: 205 km/h
